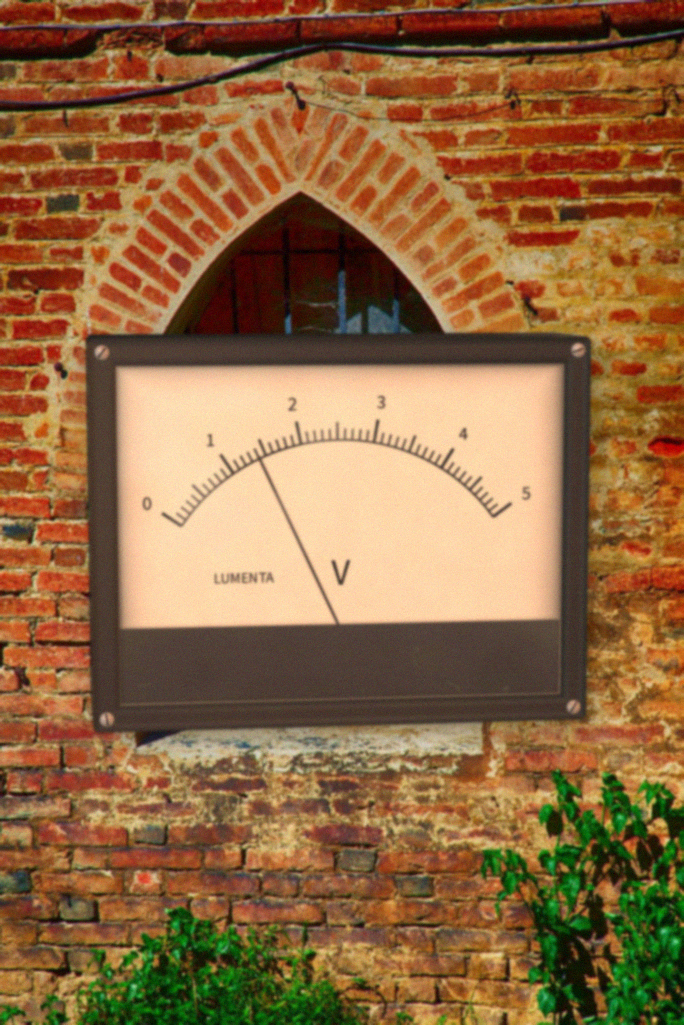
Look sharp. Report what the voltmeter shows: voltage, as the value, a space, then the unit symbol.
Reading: 1.4 V
